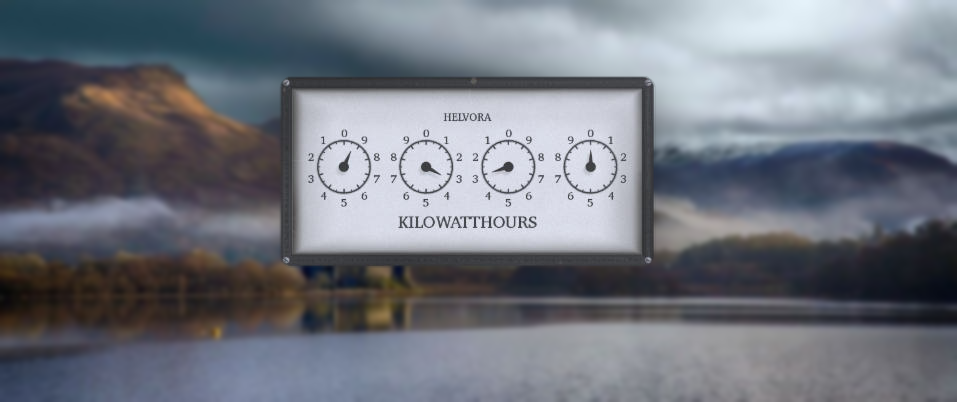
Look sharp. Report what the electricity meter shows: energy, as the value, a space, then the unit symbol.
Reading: 9330 kWh
